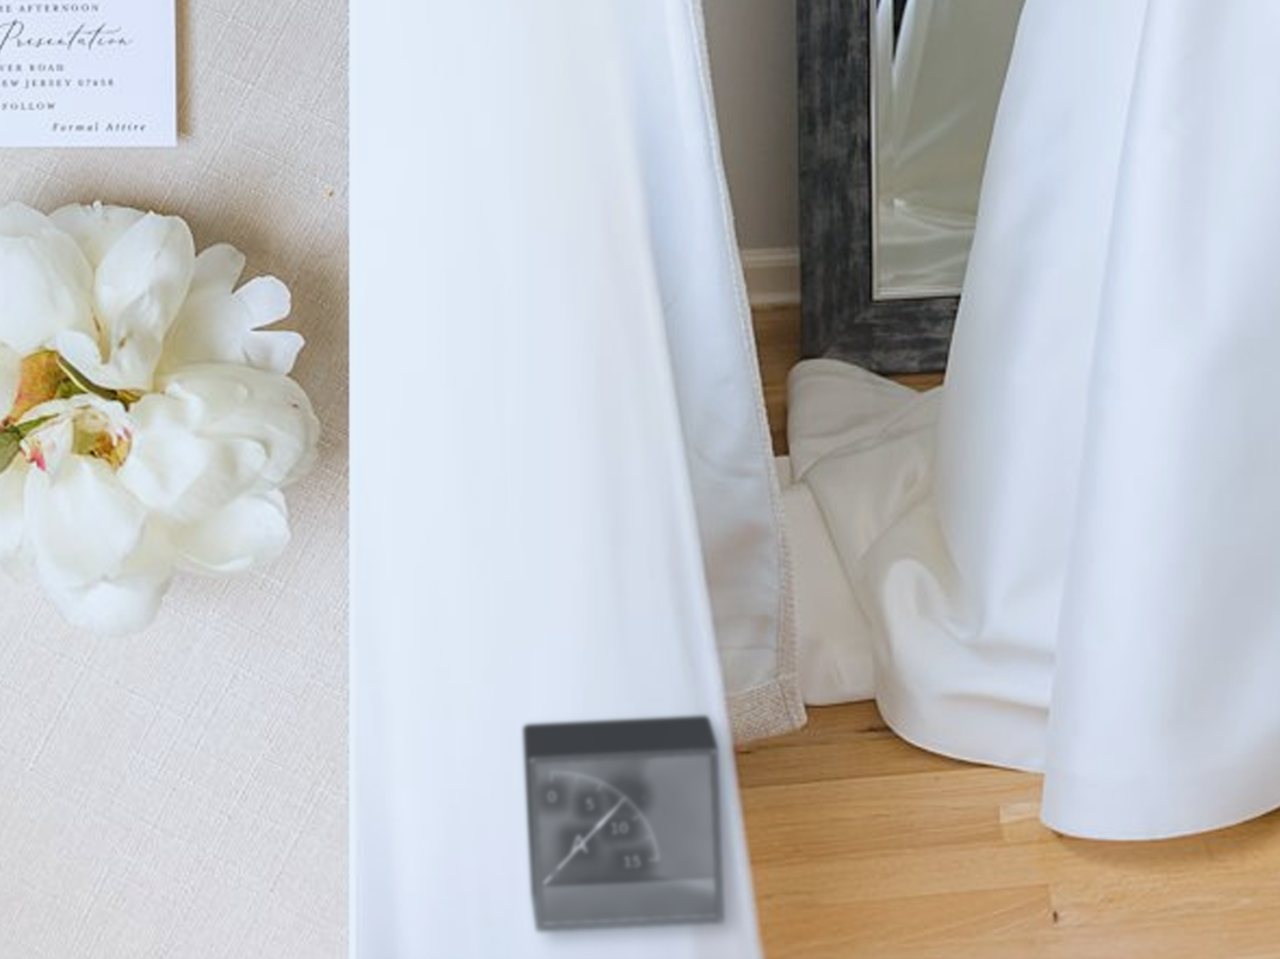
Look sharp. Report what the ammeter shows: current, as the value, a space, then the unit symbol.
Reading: 7.5 A
